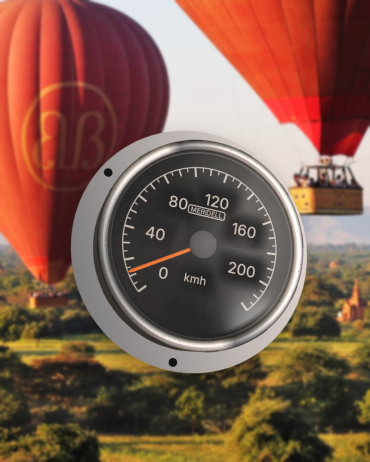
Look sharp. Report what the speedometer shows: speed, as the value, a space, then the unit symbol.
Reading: 12.5 km/h
